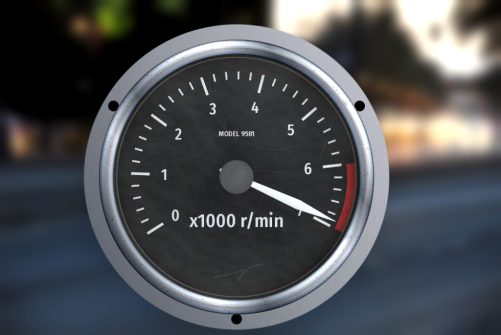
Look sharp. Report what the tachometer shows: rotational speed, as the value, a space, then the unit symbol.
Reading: 6900 rpm
